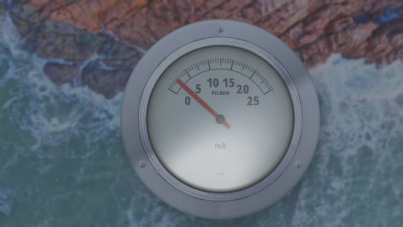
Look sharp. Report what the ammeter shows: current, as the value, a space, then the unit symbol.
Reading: 2.5 mA
